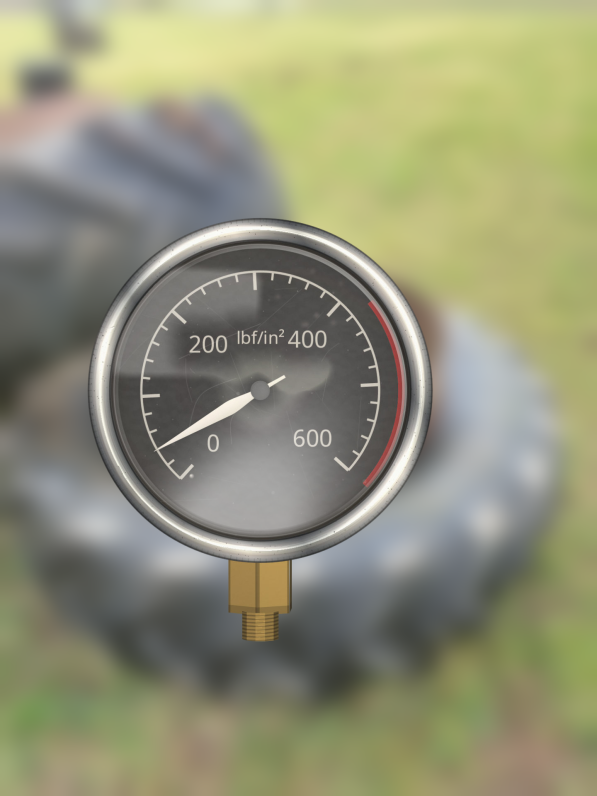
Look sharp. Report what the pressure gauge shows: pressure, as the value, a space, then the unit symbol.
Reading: 40 psi
